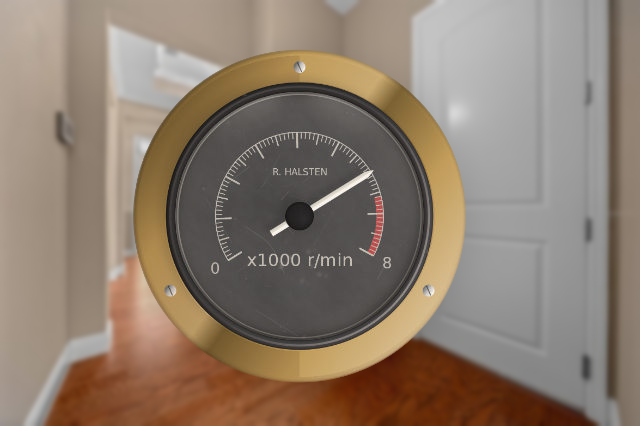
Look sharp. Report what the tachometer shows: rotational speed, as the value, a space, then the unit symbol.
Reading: 6000 rpm
